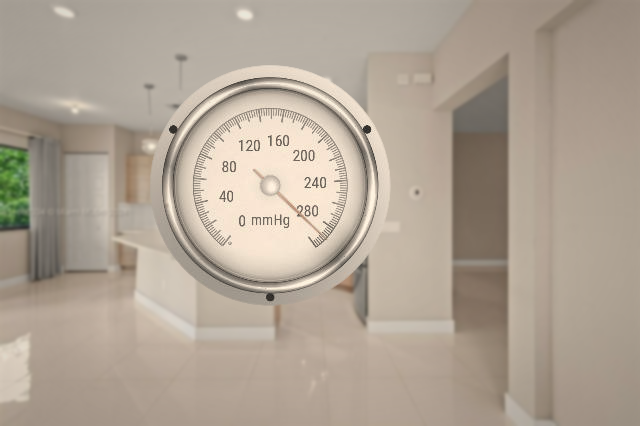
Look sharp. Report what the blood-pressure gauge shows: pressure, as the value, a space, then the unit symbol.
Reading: 290 mmHg
